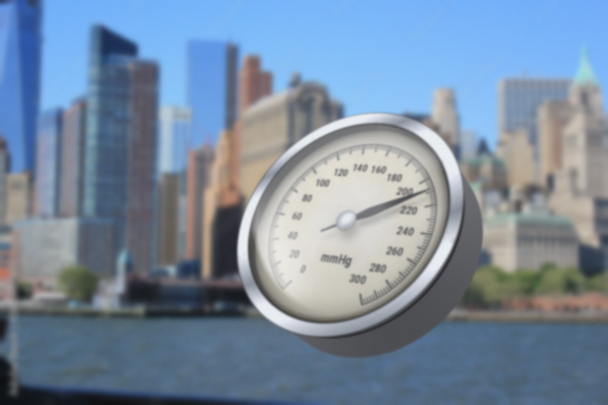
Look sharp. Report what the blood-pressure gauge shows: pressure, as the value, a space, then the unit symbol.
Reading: 210 mmHg
